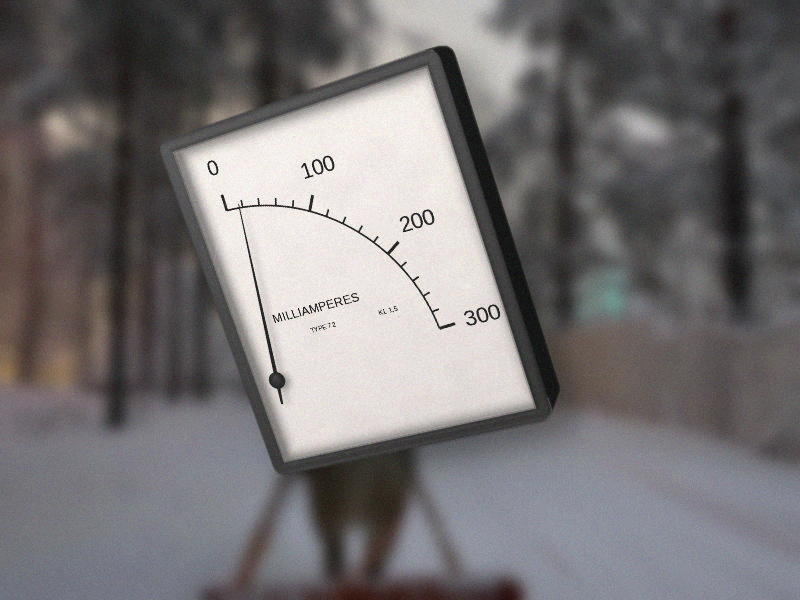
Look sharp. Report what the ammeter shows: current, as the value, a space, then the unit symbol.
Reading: 20 mA
